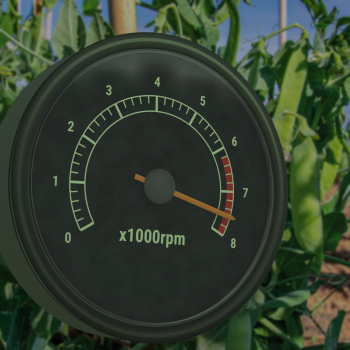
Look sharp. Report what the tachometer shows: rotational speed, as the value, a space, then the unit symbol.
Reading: 7600 rpm
